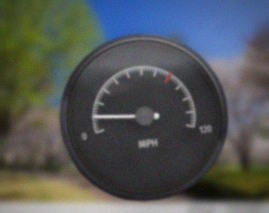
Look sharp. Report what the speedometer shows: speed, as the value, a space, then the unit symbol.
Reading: 10 mph
